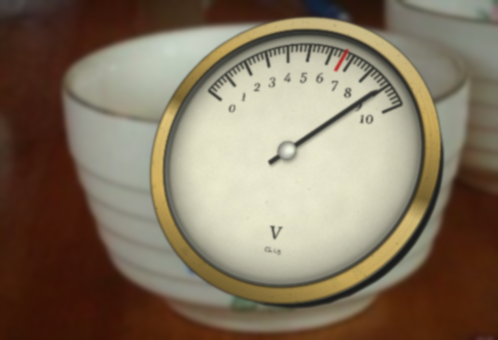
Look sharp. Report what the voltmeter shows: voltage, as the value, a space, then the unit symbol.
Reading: 9 V
